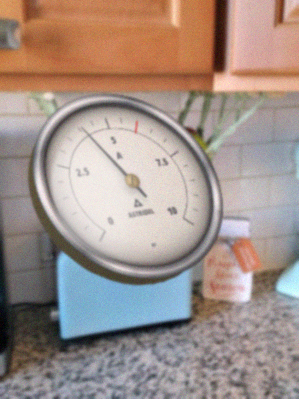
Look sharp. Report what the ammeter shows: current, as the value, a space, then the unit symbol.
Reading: 4 A
